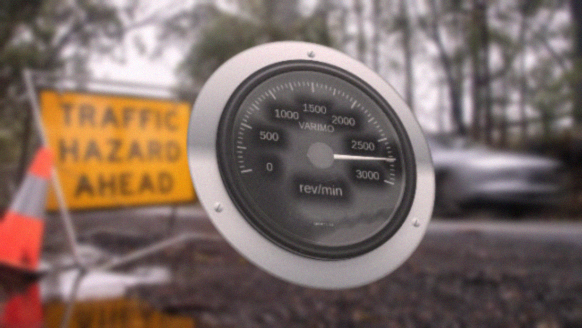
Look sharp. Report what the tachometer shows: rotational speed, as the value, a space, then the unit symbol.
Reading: 2750 rpm
